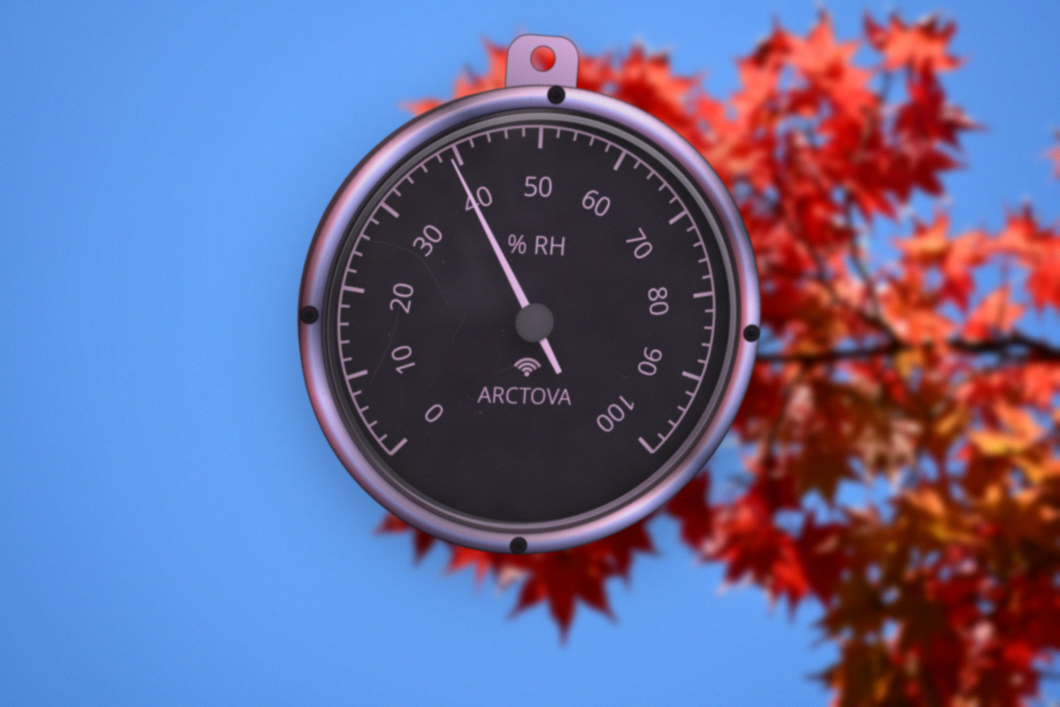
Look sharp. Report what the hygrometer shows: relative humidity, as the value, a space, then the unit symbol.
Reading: 39 %
